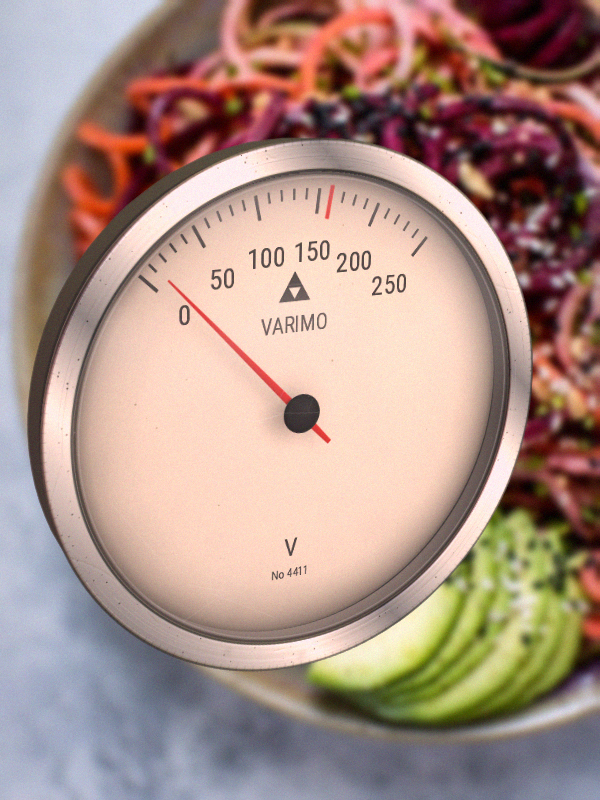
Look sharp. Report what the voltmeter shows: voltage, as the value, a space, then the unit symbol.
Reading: 10 V
